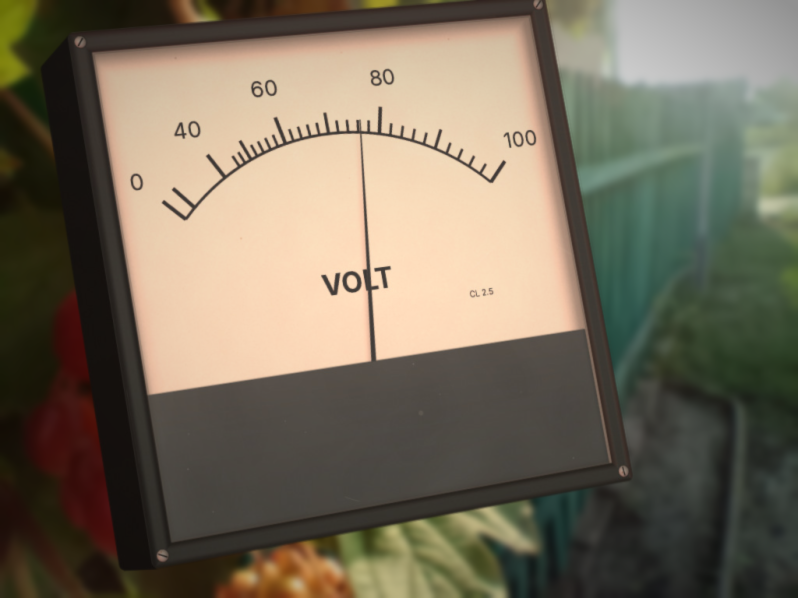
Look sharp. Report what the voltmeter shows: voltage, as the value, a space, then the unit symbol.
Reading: 76 V
